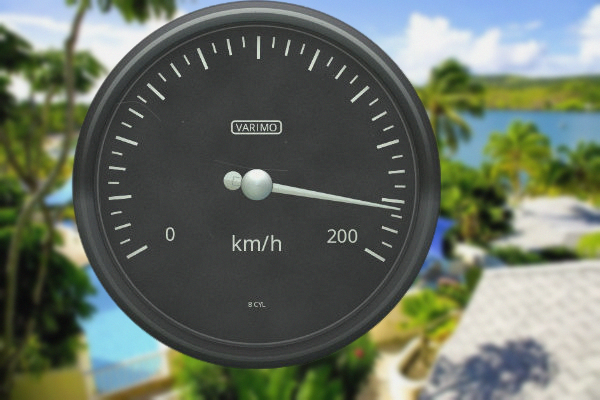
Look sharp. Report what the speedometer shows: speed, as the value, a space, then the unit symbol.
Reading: 182.5 km/h
